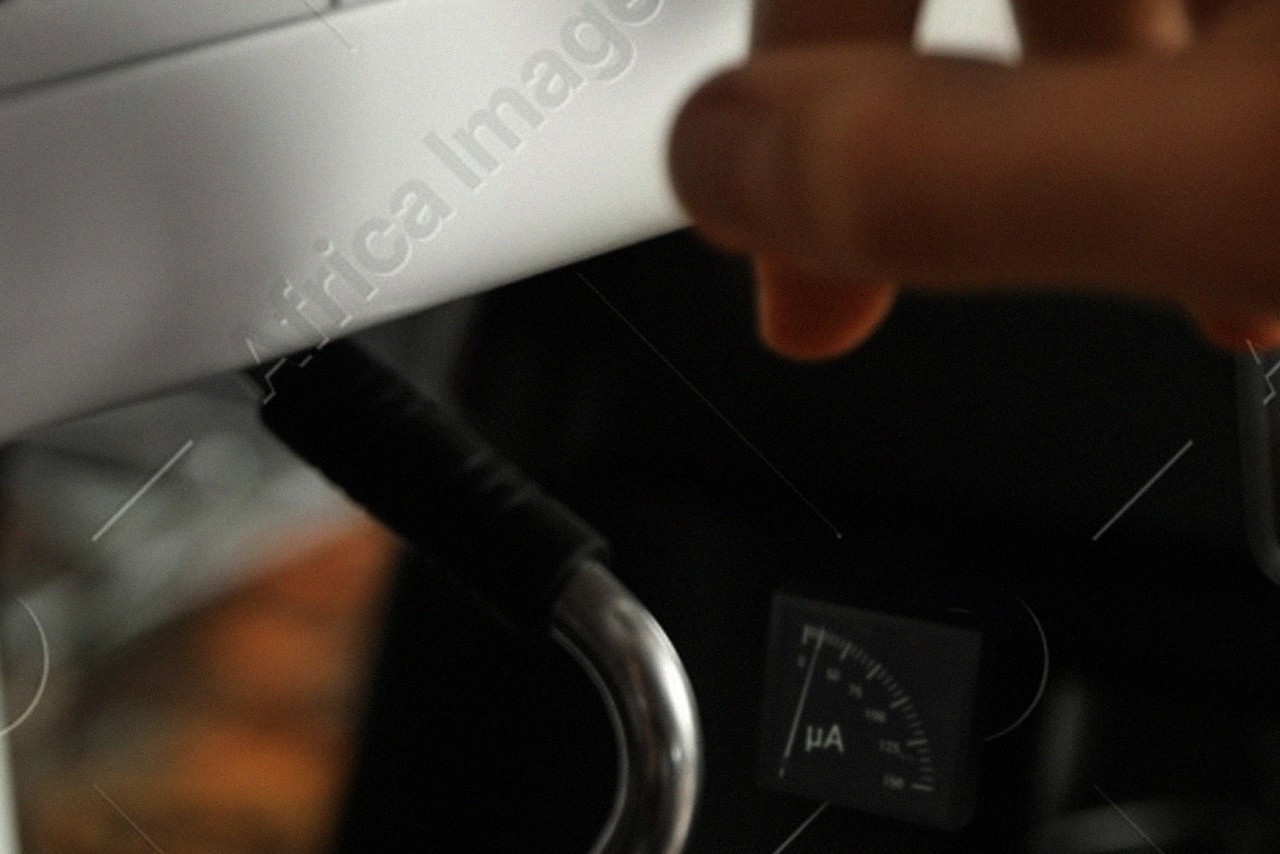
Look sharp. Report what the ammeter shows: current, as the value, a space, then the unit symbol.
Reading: 25 µA
